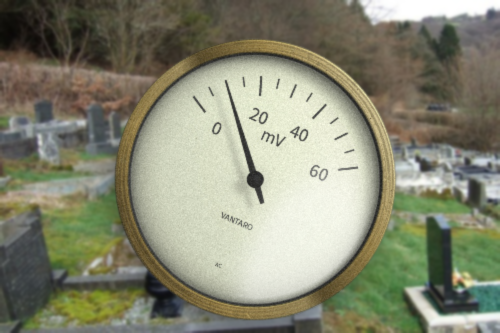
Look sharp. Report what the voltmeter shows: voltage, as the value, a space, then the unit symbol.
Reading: 10 mV
